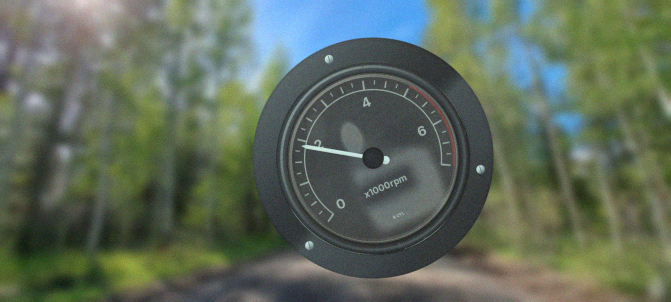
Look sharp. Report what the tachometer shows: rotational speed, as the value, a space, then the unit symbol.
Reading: 1875 rpm
